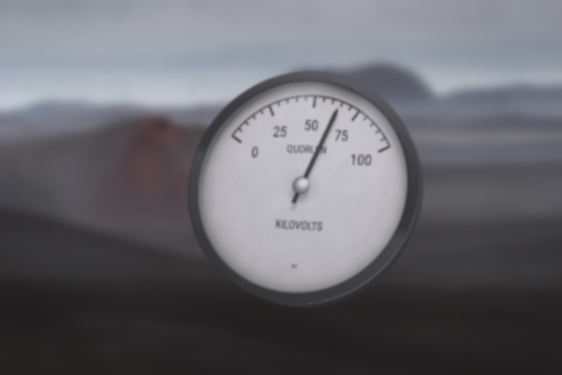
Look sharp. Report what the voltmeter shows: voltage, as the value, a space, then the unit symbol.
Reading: 65 kV
